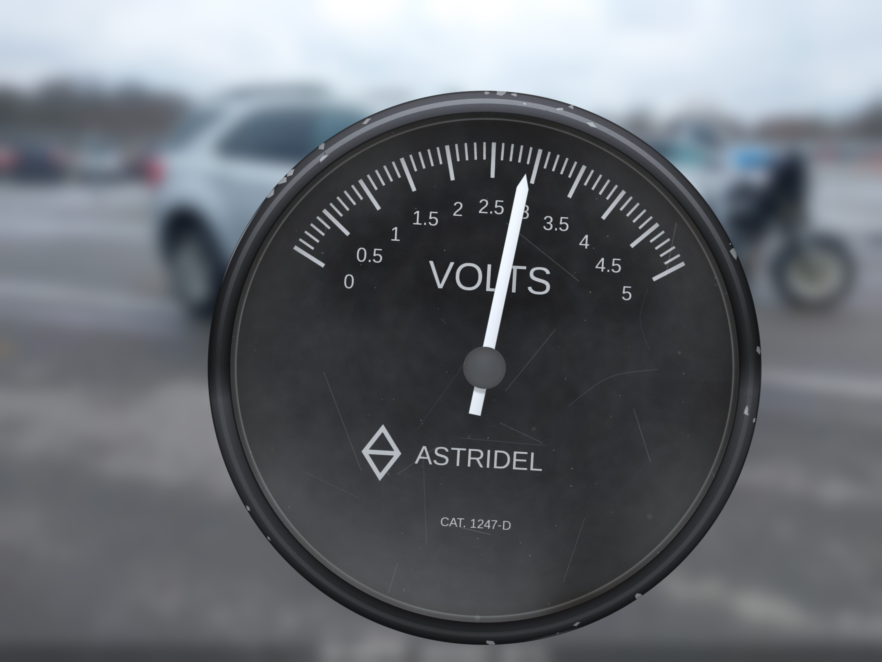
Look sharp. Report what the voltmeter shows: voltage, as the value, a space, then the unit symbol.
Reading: 2.9 V
